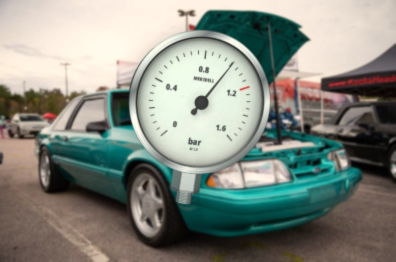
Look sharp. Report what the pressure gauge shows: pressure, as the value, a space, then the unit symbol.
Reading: 1 bar
